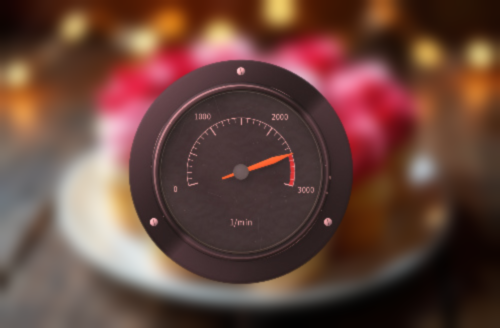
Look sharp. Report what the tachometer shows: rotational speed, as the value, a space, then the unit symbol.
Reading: 2500 rpm
